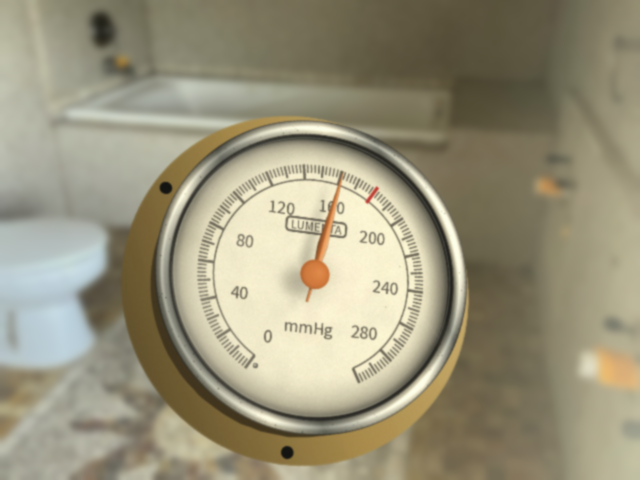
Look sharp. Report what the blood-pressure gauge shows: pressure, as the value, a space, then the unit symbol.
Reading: 160 mmHg
